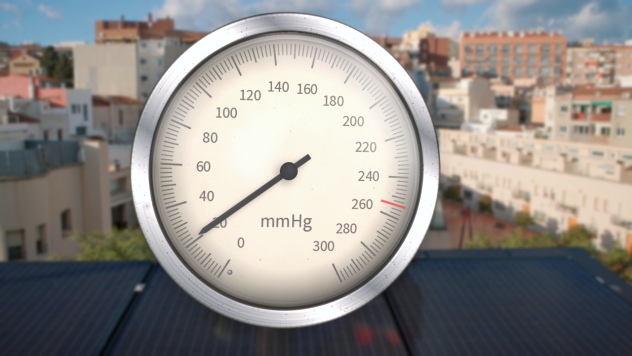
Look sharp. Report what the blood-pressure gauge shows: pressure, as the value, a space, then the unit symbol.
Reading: 22 mmHg
